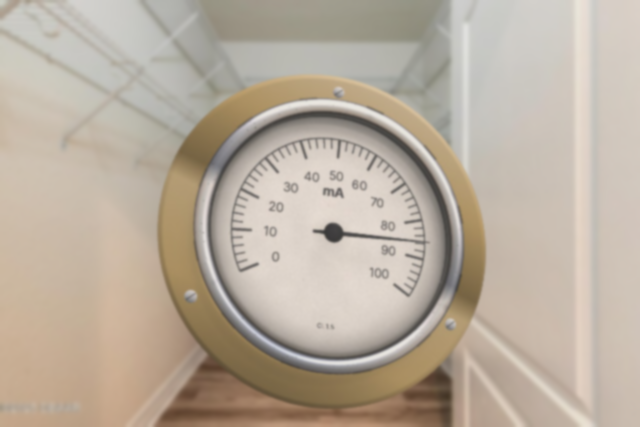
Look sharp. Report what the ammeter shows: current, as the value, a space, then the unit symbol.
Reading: 86 mA
